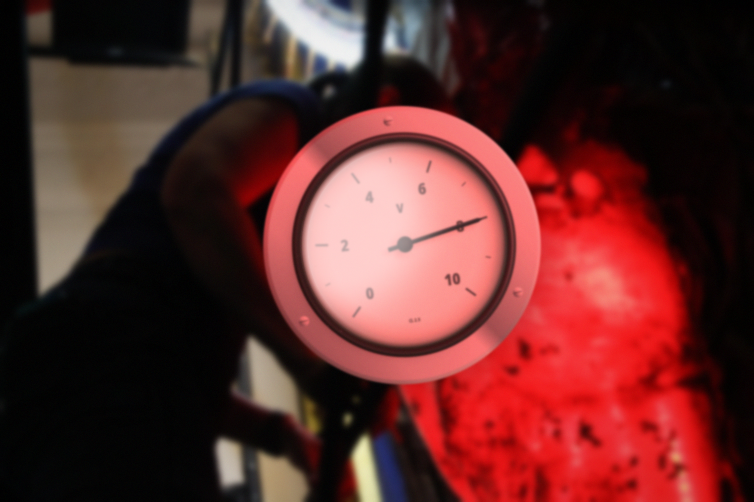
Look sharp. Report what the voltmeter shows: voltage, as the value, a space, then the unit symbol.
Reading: 8 V
